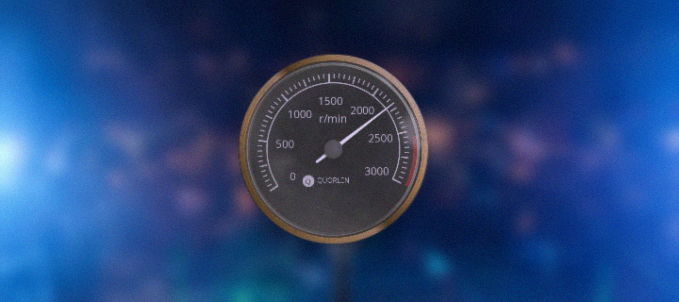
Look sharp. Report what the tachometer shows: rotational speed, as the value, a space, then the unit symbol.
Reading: 2200 rpm
